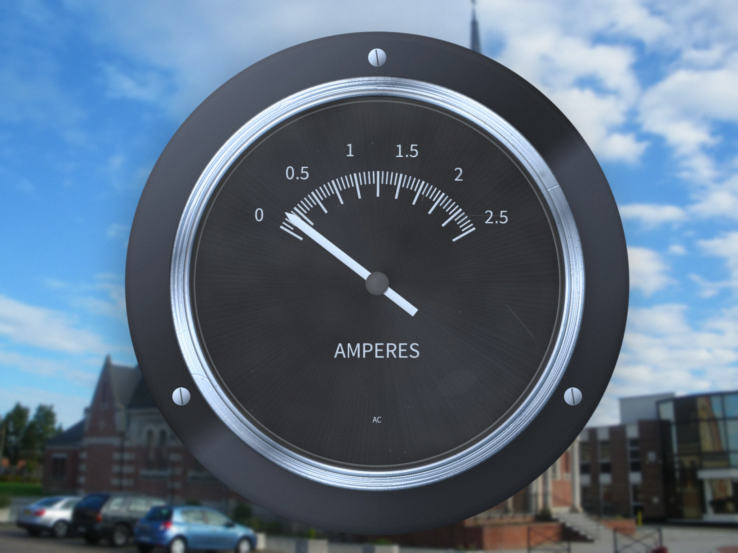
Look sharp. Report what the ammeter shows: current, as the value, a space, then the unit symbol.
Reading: 0.15 A
